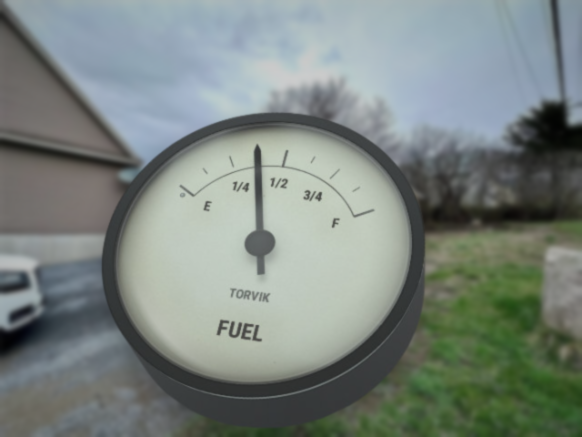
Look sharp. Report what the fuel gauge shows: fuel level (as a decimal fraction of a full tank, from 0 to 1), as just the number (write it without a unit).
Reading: 0.375
